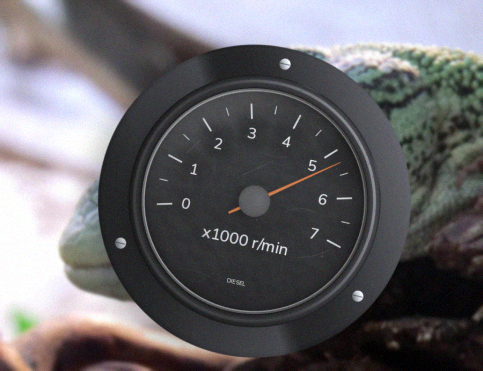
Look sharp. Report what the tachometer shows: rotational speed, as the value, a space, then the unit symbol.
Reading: 5250 rpm
